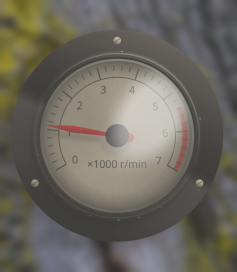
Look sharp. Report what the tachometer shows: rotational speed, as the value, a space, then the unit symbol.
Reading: 1100 rpm
